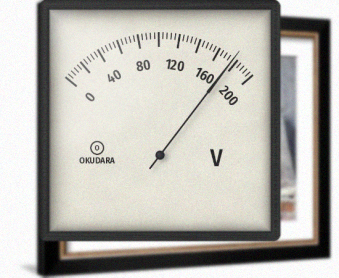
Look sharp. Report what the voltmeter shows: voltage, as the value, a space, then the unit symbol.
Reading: 176 V
